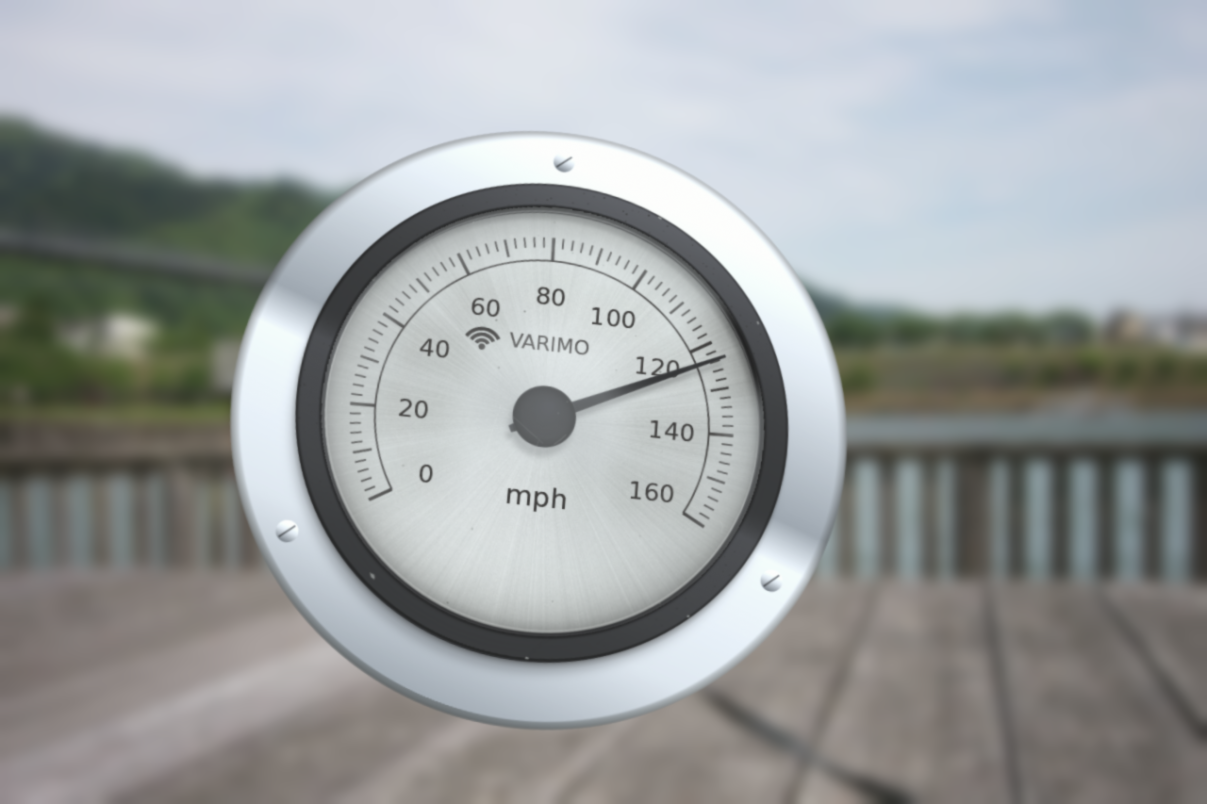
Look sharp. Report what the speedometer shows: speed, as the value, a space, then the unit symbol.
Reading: 124 mph
